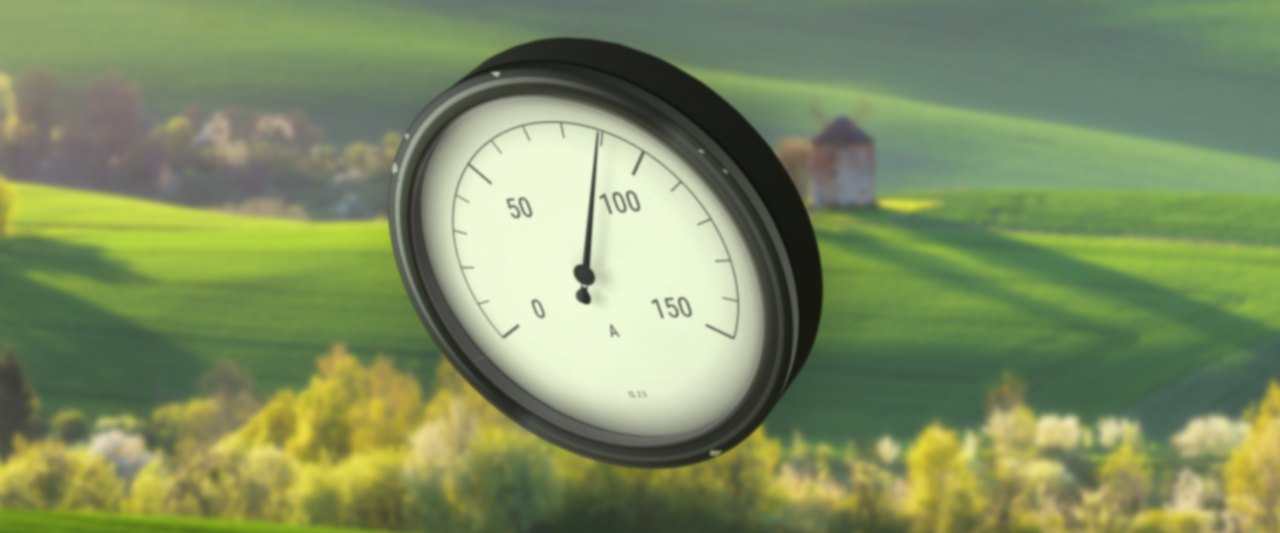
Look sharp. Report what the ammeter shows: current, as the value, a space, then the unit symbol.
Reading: 90 A
